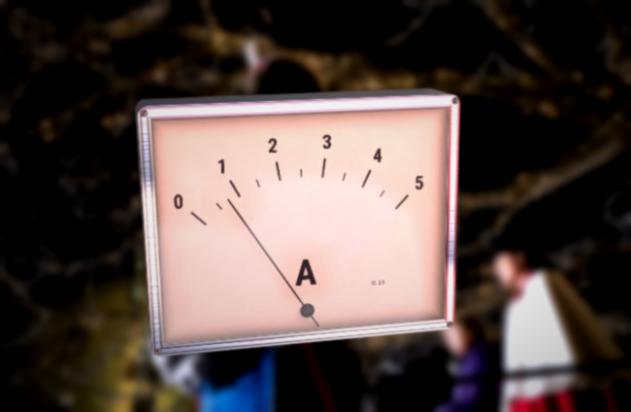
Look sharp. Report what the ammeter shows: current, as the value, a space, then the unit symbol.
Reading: 0.75 A
